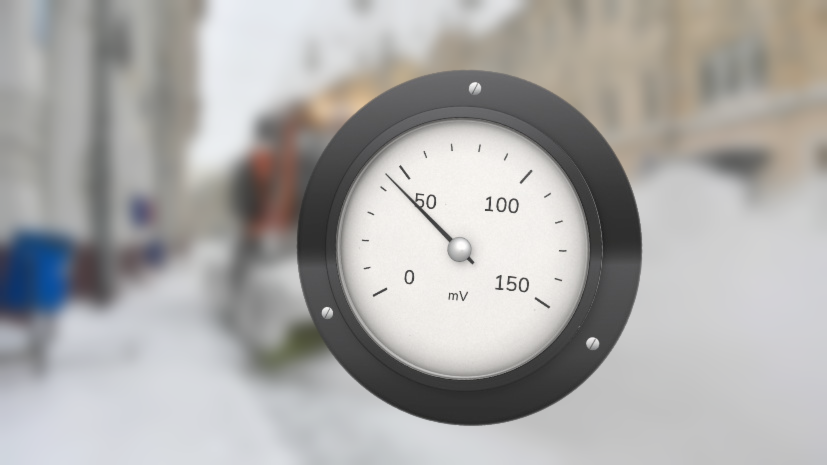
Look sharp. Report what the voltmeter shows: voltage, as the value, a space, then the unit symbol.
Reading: 45 mV
